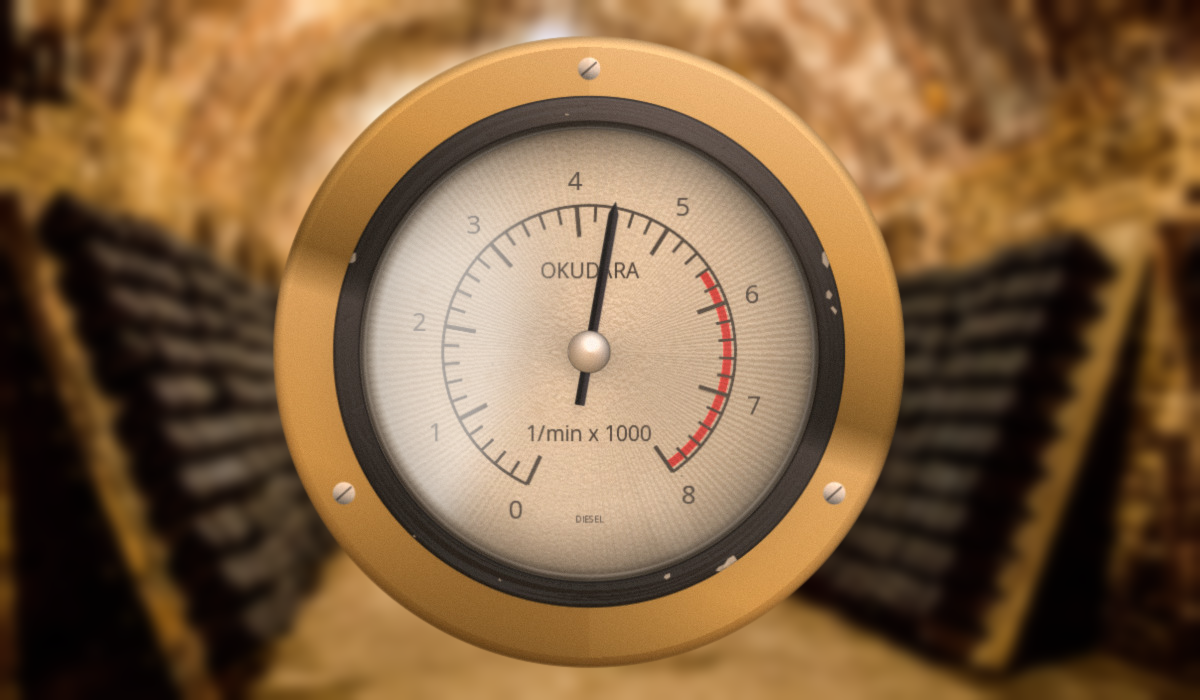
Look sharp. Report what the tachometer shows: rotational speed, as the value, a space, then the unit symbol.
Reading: 4400 rpm
